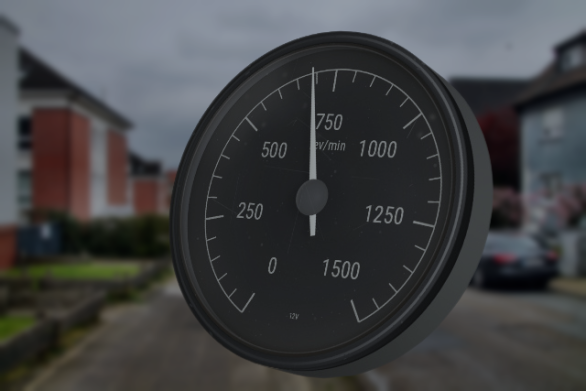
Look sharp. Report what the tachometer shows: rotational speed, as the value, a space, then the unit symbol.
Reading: 700 rpm
